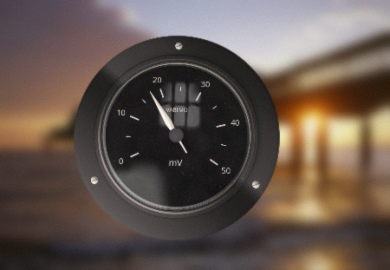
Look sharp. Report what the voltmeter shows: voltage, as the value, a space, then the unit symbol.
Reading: 17.5 mV
